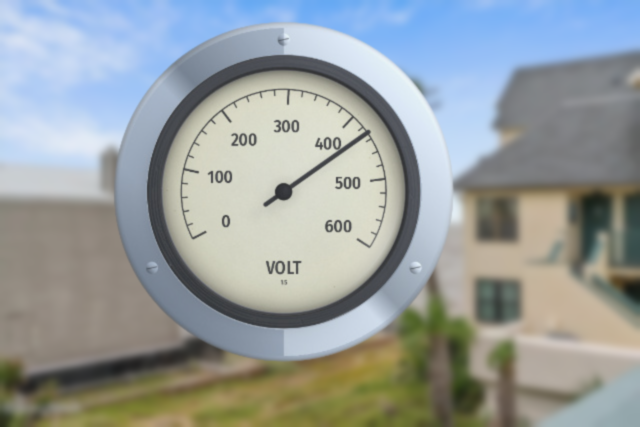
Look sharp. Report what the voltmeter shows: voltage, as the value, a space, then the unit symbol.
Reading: 430 V
